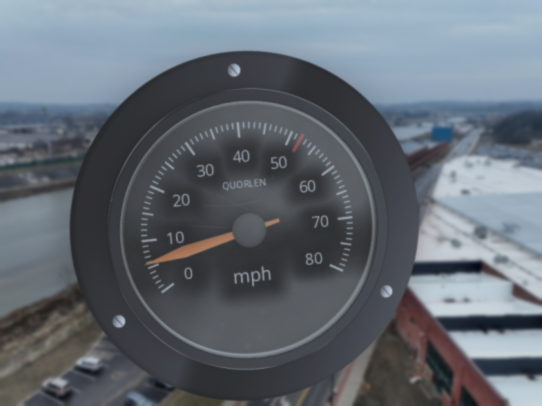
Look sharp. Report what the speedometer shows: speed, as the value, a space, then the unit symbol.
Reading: 6 mph
